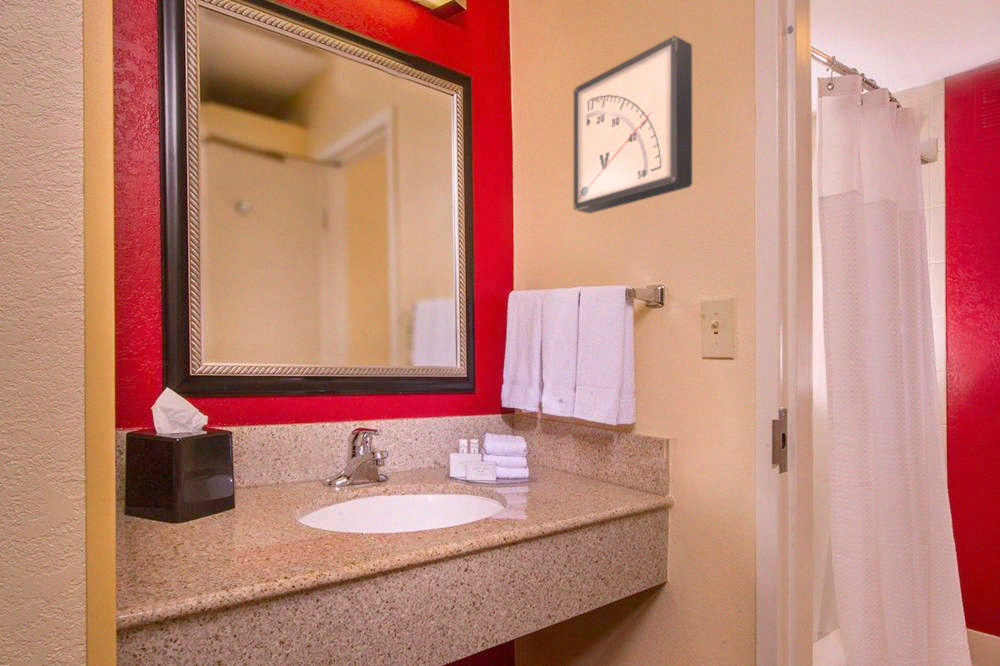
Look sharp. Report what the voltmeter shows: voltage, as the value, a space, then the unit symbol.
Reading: 40 V
